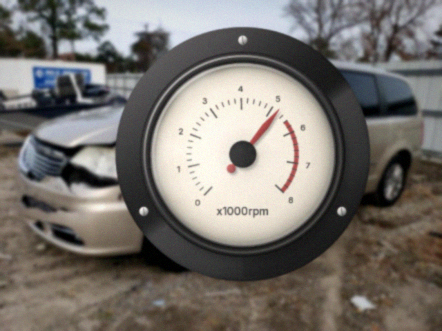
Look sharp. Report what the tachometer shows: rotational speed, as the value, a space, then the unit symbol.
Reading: 5200 rpm
